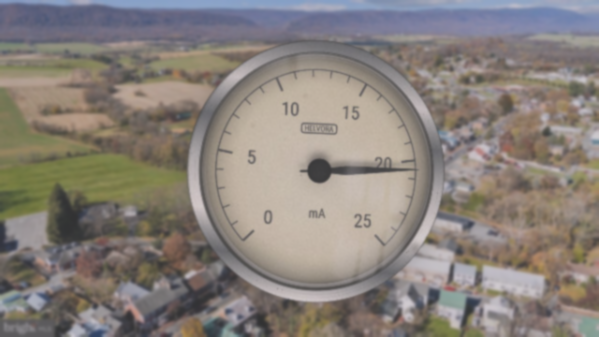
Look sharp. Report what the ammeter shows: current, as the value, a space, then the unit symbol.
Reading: 20.5 mA
